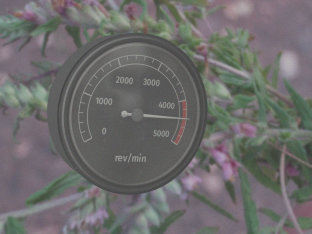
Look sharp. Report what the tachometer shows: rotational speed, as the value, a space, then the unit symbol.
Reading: 4400 rpm
